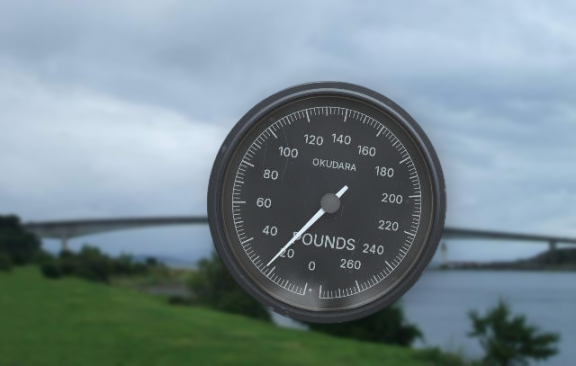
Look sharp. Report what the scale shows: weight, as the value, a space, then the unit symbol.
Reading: 24 lb
